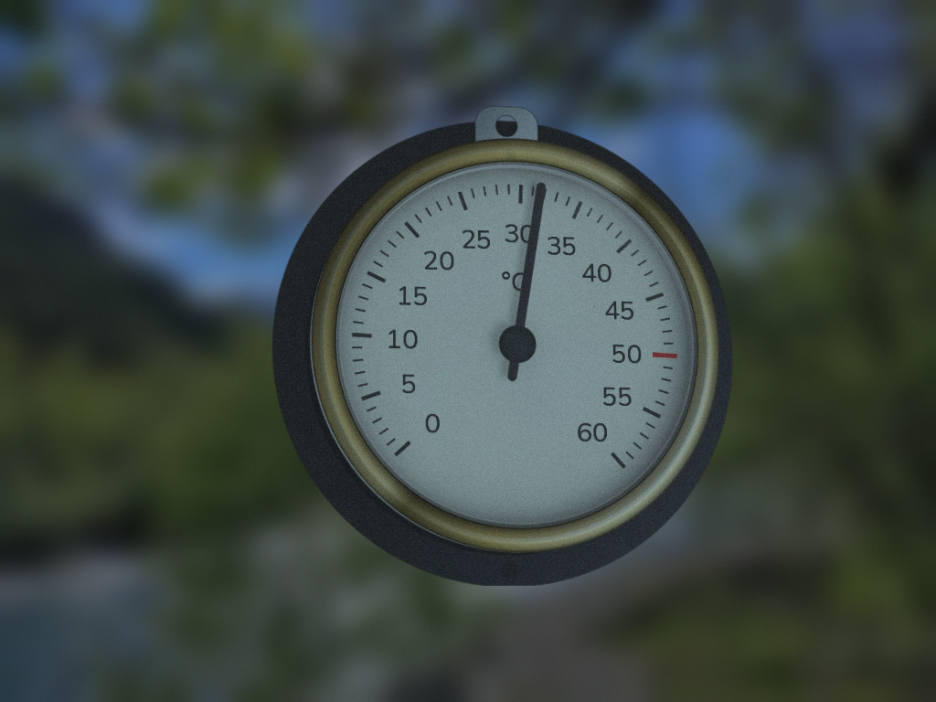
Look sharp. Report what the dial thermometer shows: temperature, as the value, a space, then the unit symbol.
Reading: 31.5 °C
